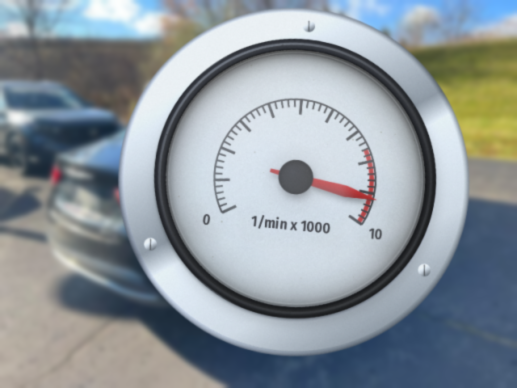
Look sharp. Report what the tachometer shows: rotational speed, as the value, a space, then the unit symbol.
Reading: 9200 rpm
